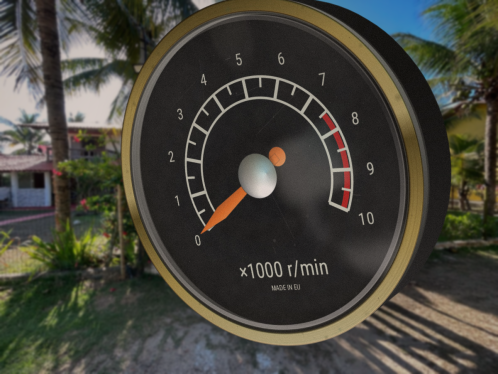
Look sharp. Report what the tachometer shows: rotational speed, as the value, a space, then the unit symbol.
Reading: 0 rpm
